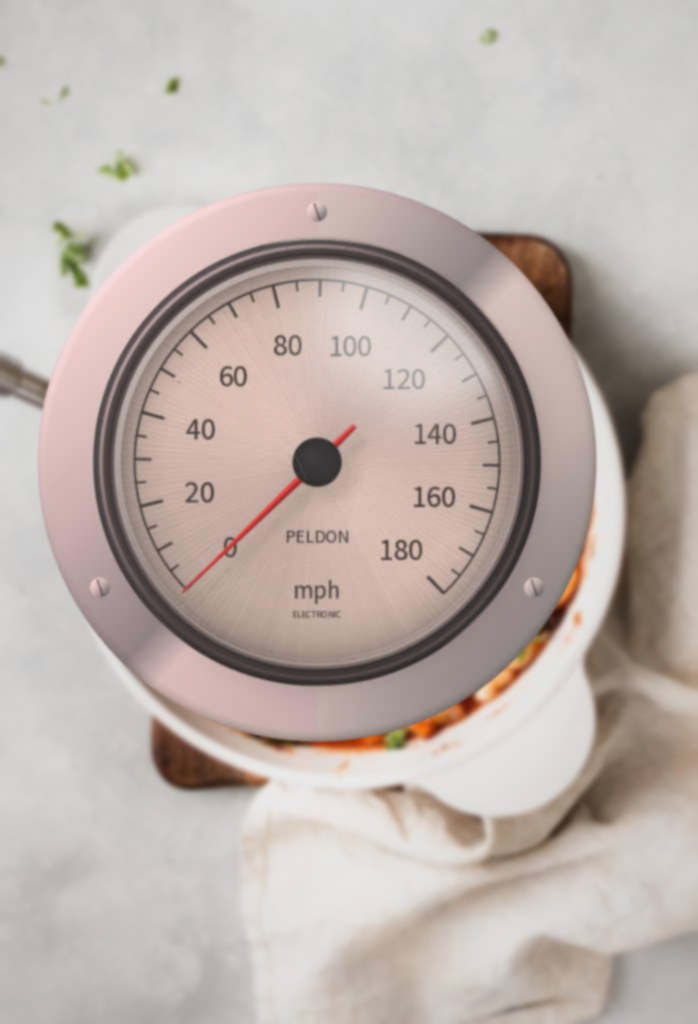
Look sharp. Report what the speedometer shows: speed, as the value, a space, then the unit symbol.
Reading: 0 mph
